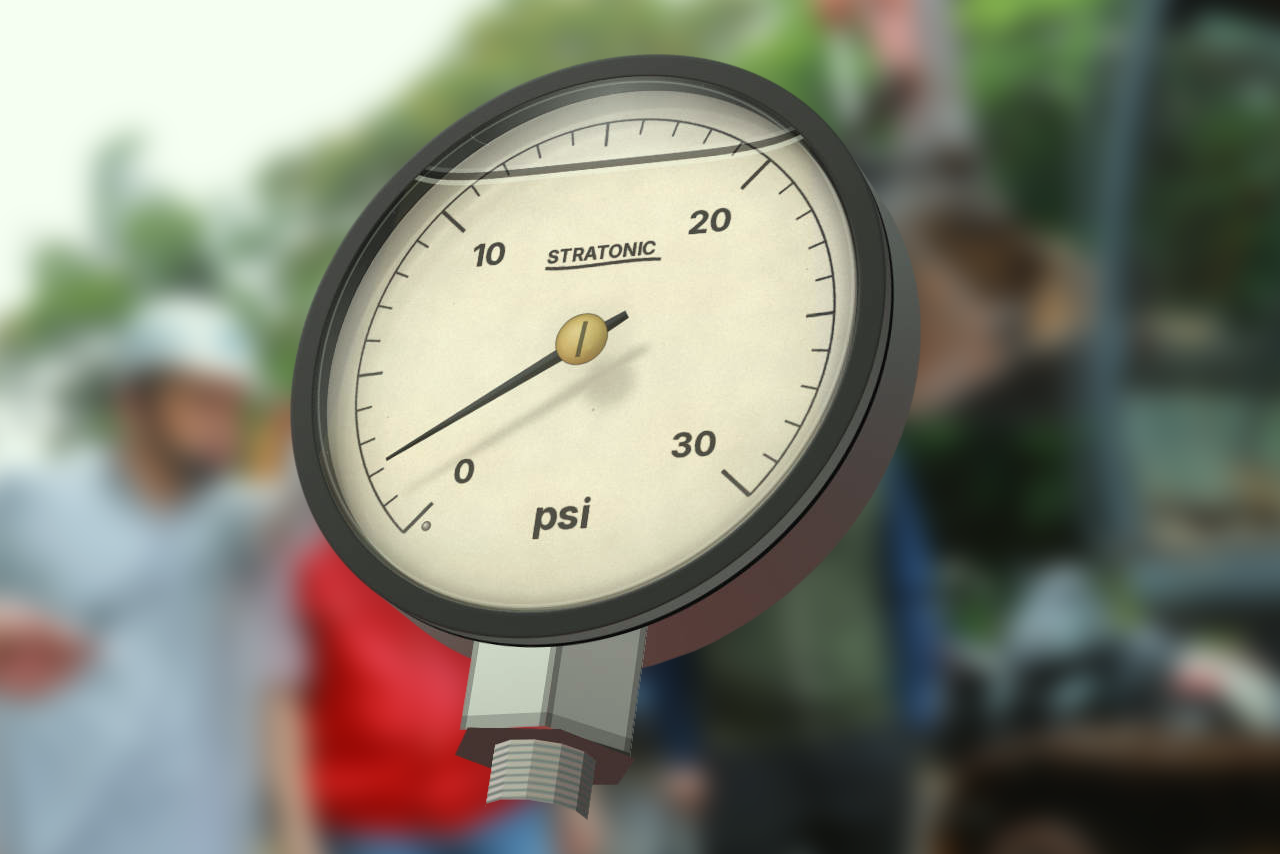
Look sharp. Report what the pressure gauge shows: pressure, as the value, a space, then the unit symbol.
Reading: 2 psi
